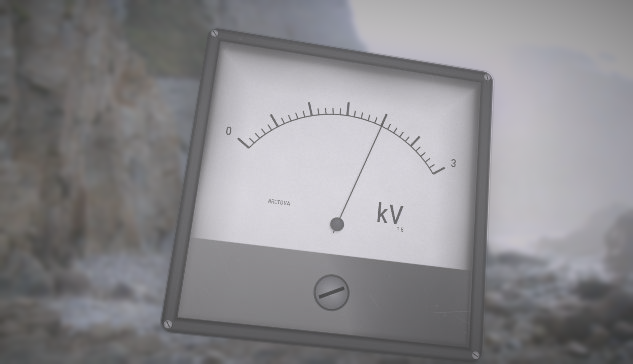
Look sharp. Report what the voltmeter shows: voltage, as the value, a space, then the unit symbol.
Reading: 2 kV
